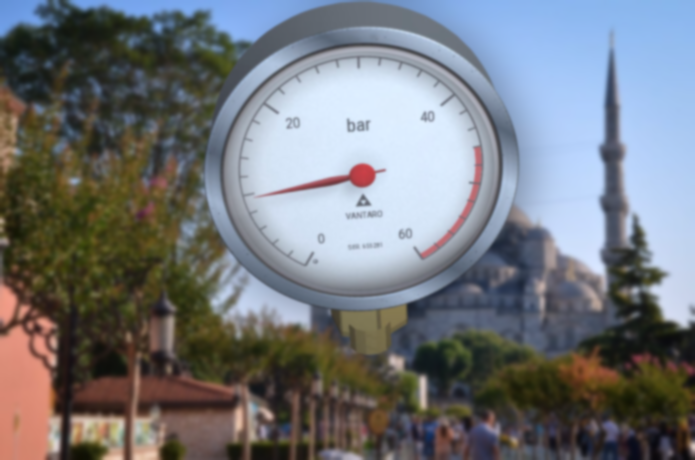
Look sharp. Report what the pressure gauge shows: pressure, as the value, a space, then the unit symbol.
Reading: 10 bar
